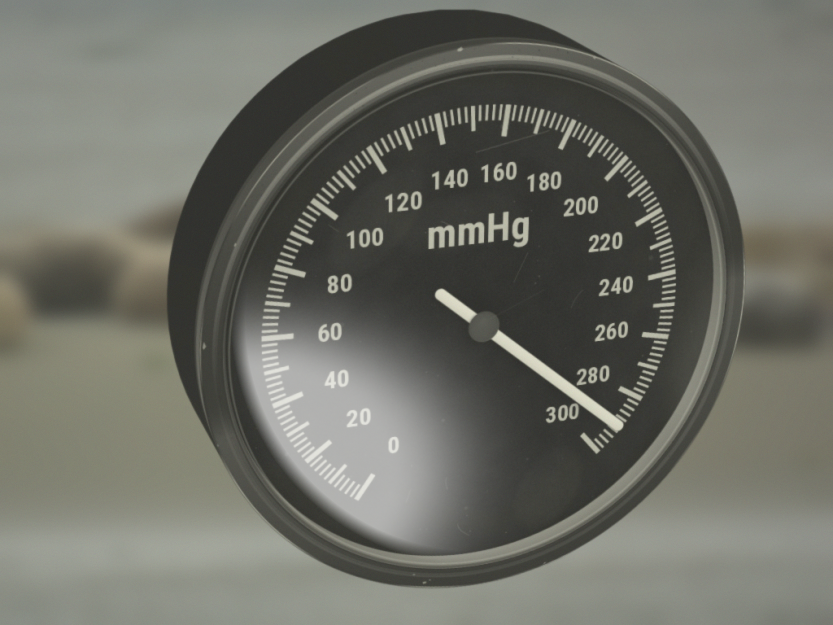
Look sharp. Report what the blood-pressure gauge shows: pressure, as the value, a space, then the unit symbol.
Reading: 290 mmHg
